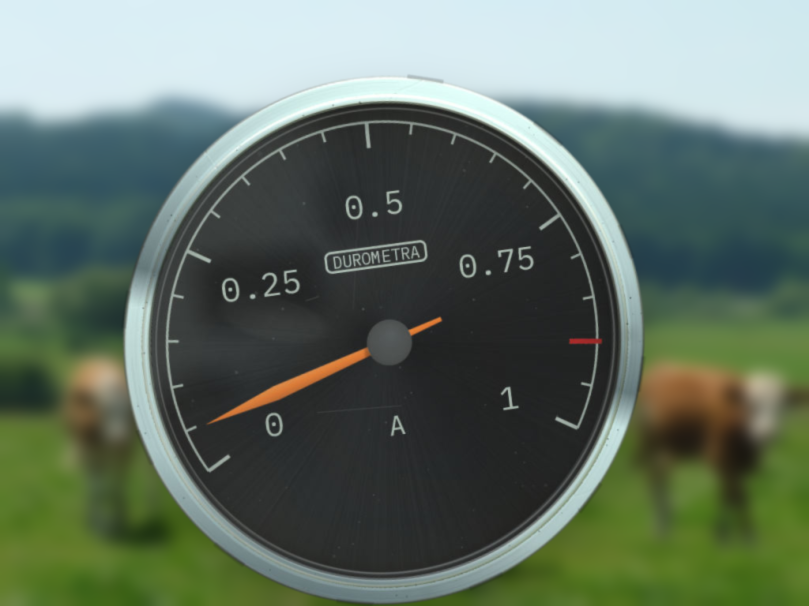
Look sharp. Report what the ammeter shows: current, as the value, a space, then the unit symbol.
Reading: 0.05 A
